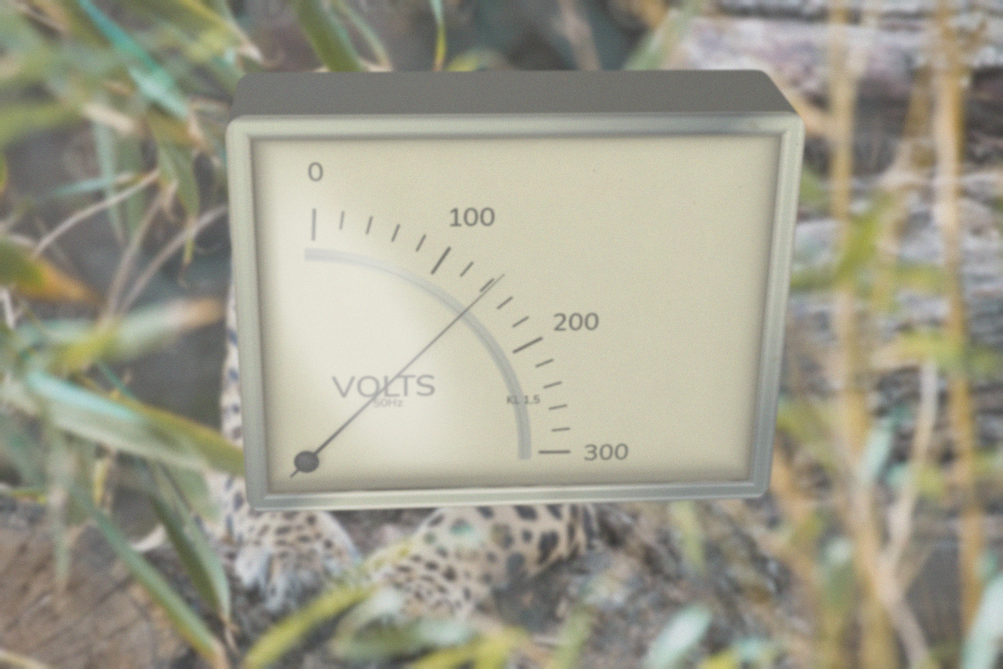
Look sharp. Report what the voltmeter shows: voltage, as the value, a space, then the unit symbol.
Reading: 140 V
